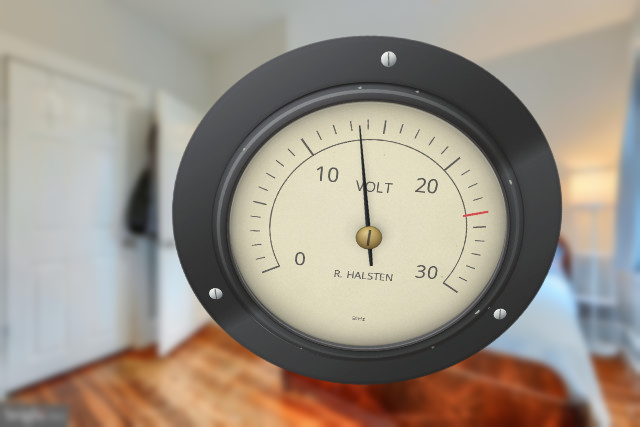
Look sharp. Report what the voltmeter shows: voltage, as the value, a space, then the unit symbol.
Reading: 13.5 V
